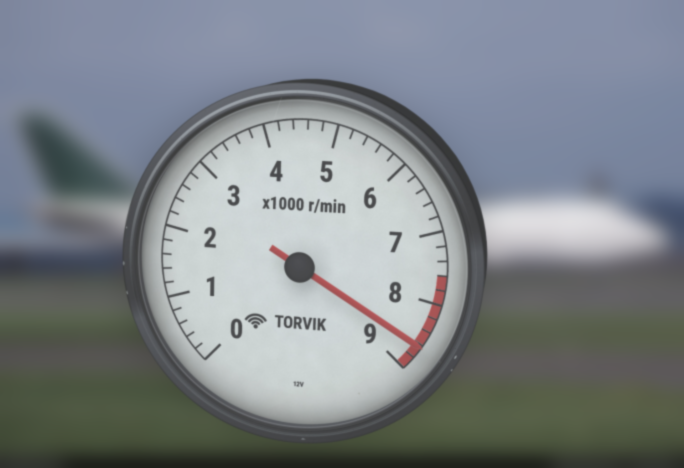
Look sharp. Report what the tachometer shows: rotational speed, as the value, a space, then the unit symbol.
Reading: 8600 rpm
